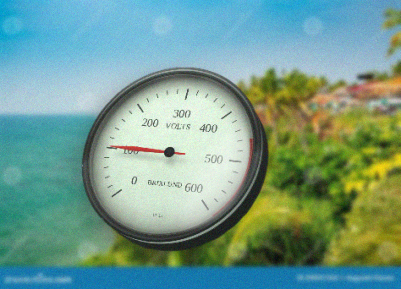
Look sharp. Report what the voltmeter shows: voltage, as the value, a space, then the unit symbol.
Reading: 100 V
